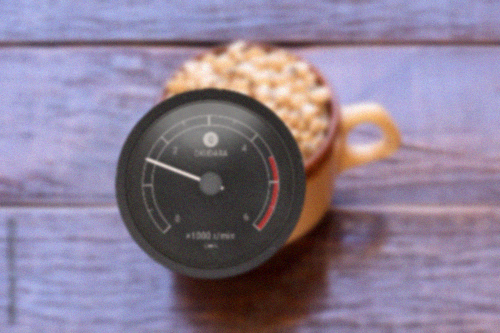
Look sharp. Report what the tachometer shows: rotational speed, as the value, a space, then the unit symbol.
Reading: 1500 rpm
